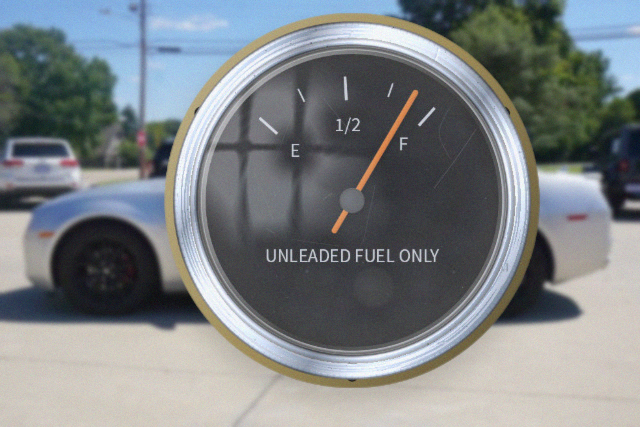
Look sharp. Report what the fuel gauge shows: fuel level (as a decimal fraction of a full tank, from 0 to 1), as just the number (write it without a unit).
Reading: 0.875
